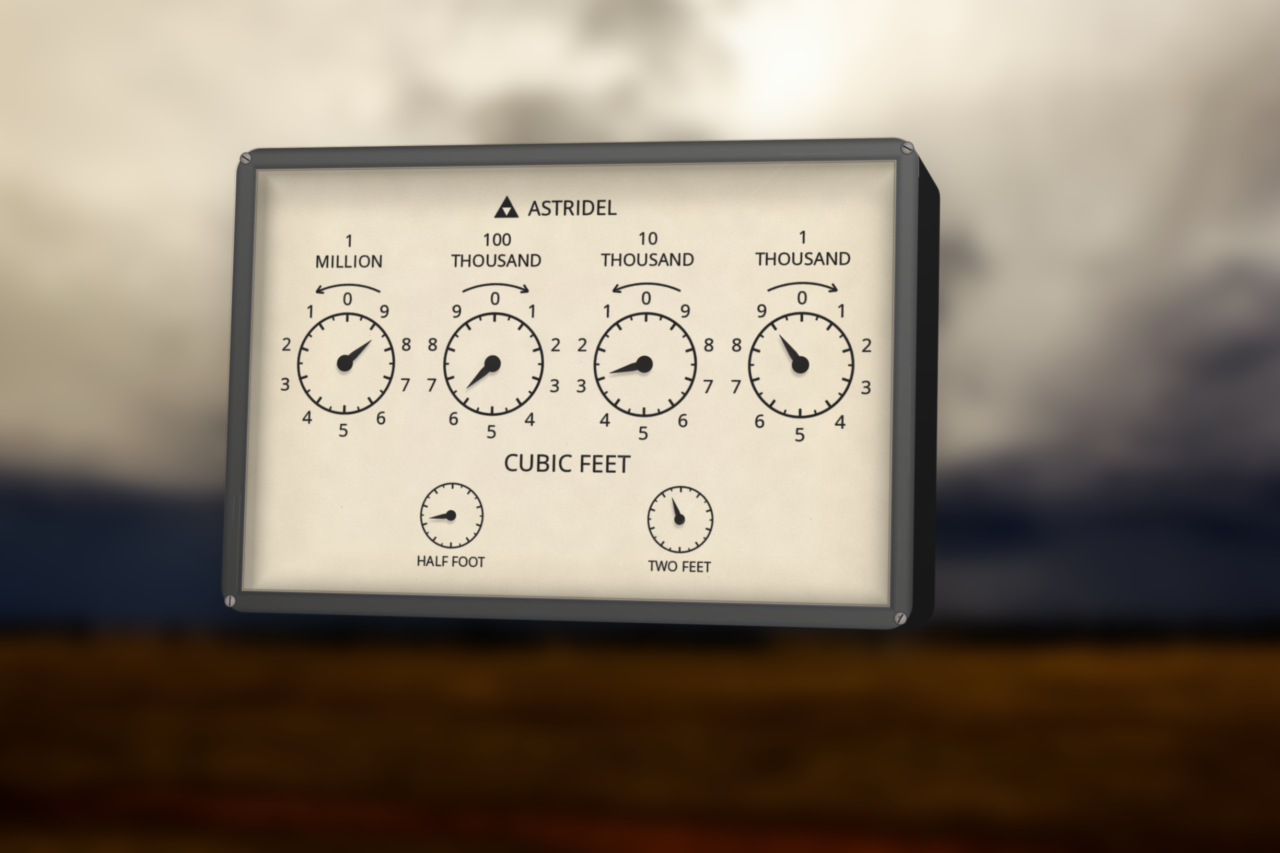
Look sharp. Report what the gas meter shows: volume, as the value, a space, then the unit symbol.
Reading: 862900 ft³
